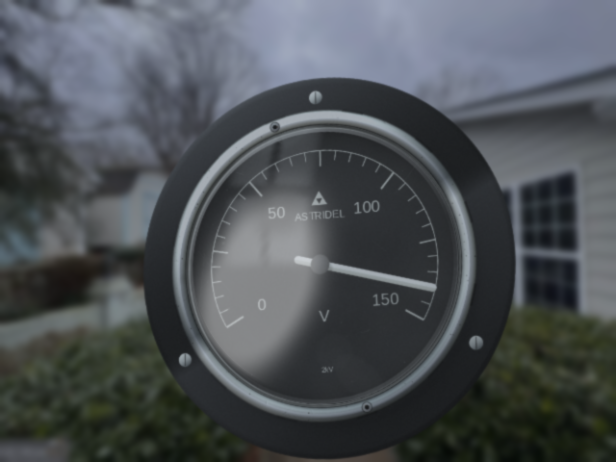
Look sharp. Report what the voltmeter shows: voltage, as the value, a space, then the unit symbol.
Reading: 140 V
